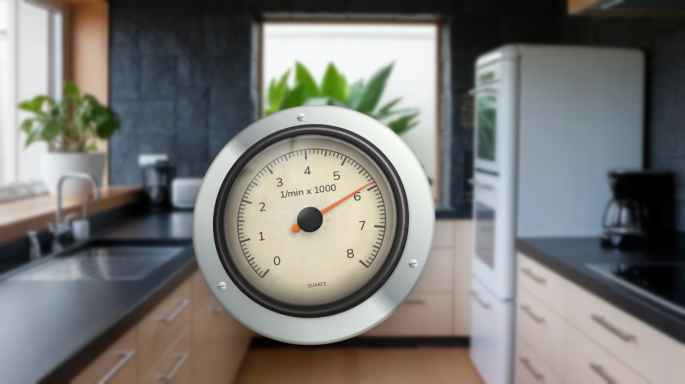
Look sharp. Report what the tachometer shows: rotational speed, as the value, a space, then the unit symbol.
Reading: 5900 rpm
